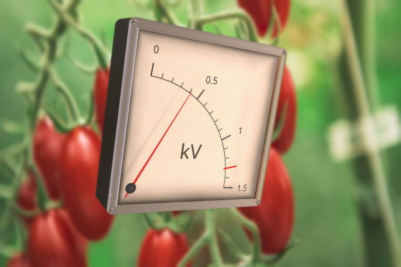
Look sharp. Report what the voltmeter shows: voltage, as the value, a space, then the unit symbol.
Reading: 0.4 kV
